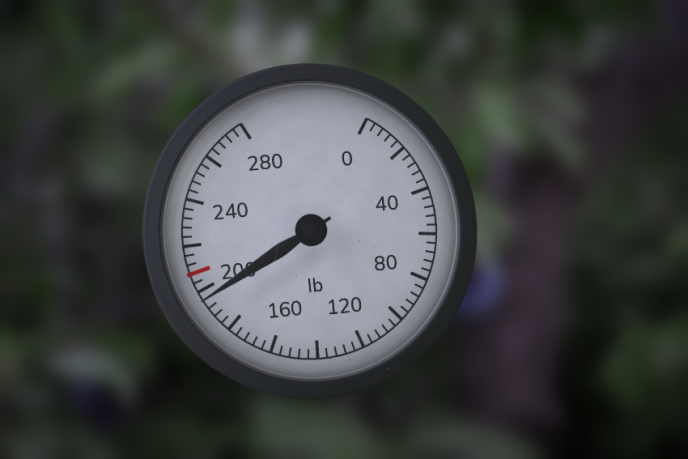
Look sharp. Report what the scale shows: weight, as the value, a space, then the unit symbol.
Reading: 196 lb
